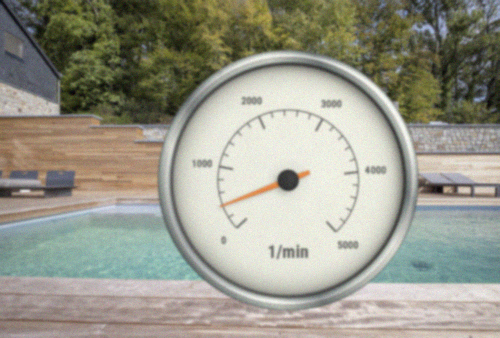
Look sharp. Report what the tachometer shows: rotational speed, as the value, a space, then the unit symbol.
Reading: 400 rpm
